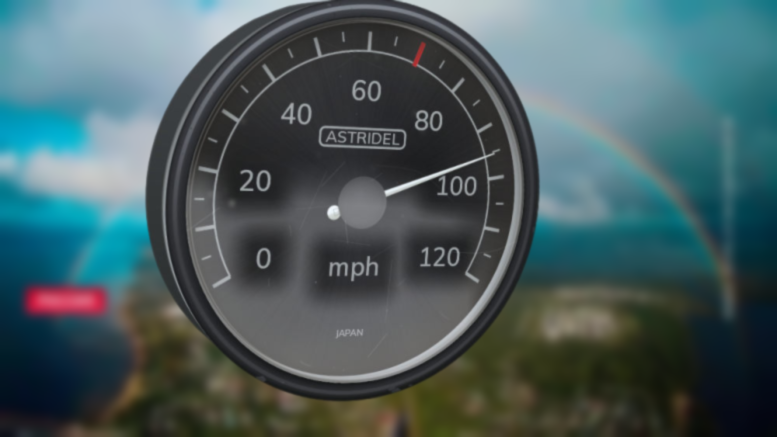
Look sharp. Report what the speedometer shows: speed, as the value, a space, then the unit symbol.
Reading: 95 mph
